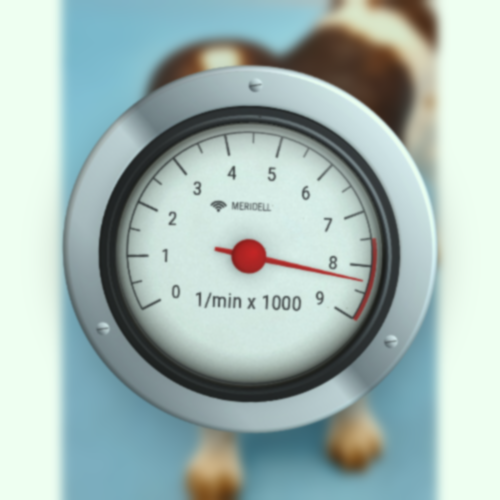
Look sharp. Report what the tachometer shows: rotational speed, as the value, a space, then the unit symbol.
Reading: 8250 rpm
